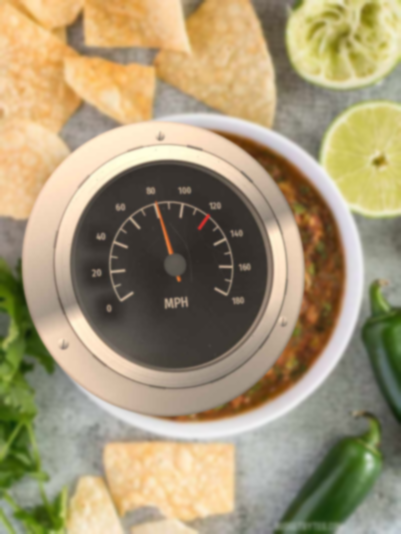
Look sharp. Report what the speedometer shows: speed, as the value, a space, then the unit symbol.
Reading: 80 mph
